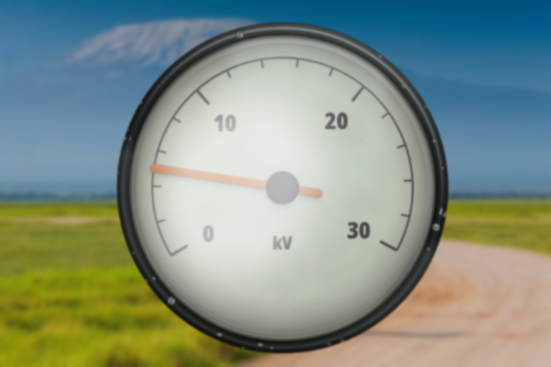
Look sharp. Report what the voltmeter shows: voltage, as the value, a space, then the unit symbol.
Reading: 5 kV
